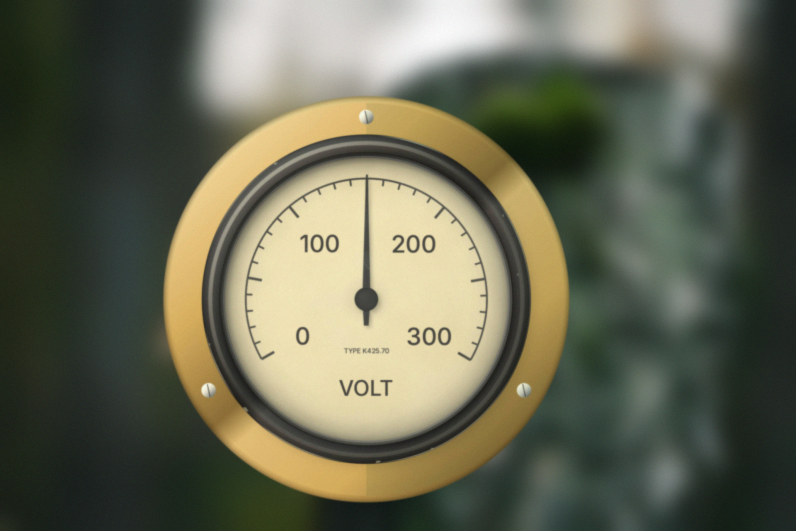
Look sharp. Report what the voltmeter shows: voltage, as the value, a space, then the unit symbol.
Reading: 150 V
